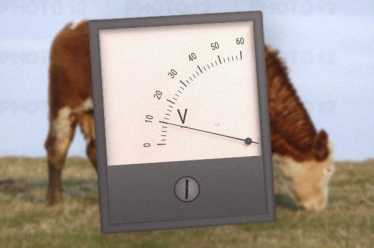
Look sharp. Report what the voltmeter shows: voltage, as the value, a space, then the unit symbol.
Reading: 10 V
